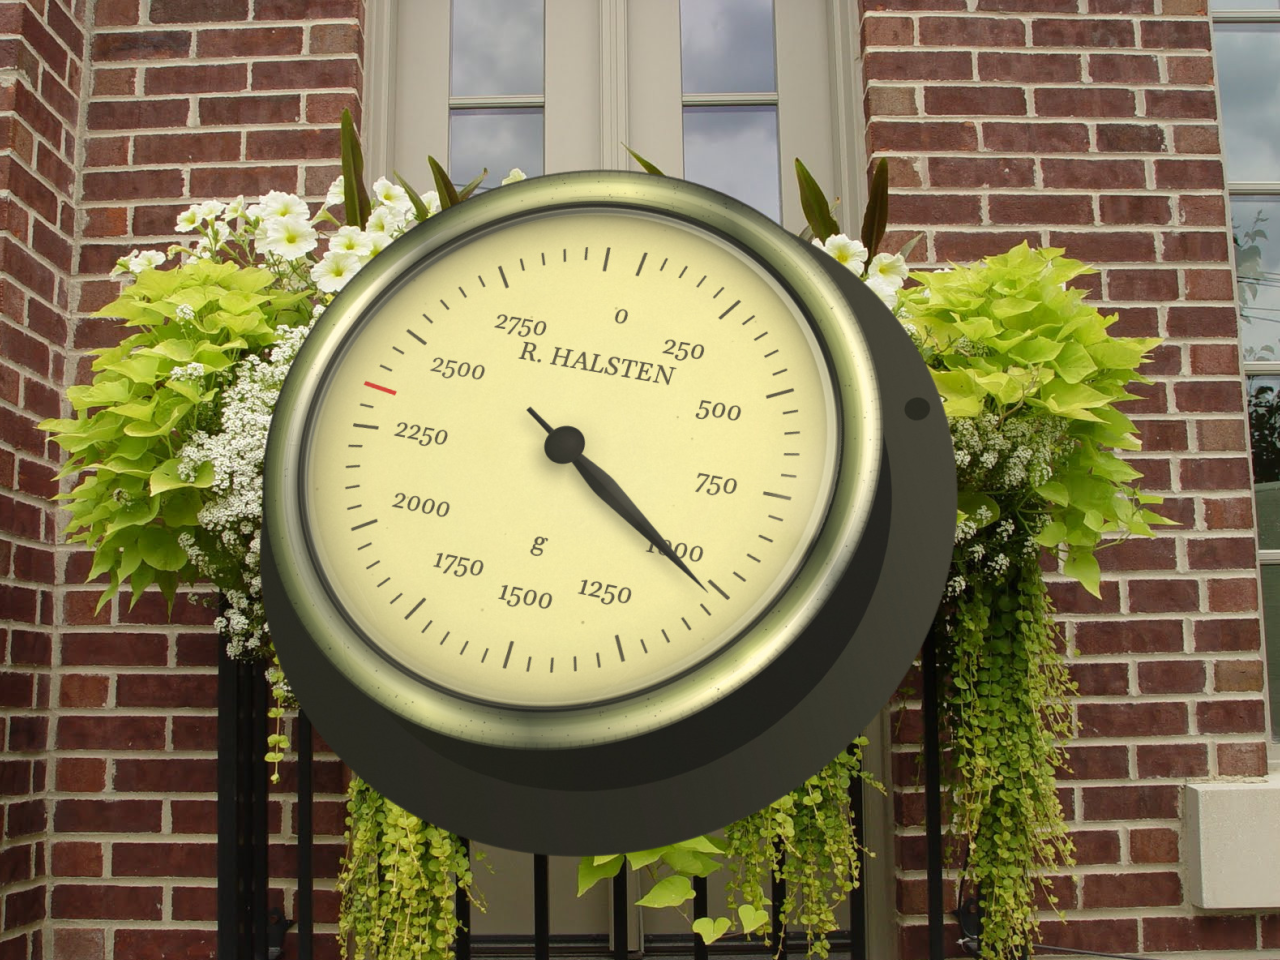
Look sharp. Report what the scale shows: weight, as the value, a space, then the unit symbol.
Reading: 1025 g
